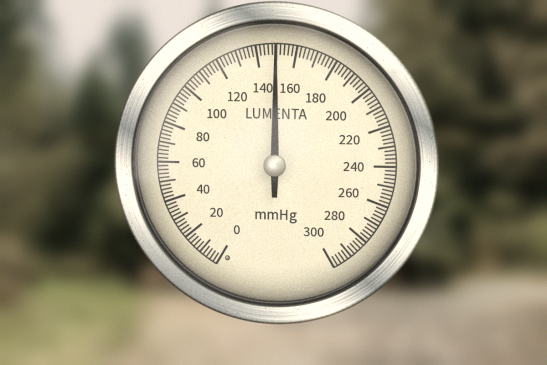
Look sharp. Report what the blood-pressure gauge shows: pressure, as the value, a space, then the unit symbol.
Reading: 150 mmHg
